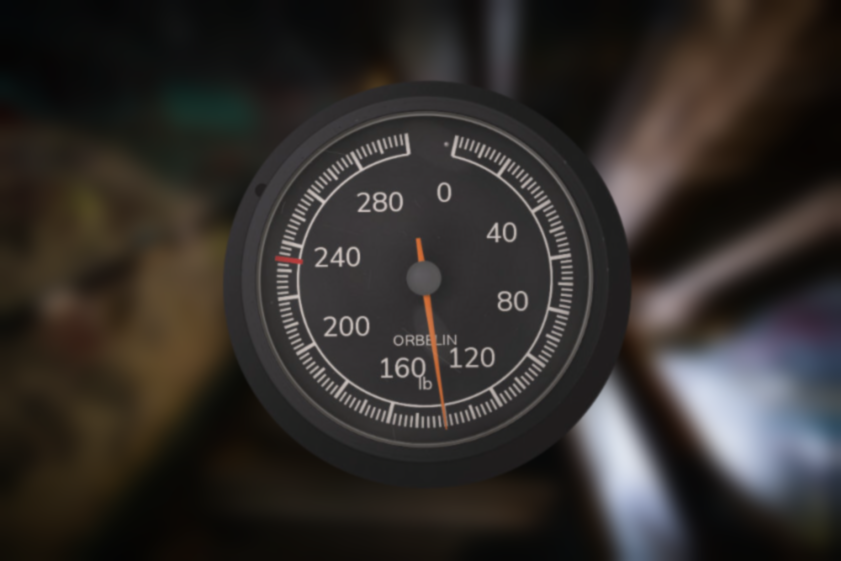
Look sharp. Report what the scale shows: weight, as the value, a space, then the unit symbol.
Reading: 140 lb
